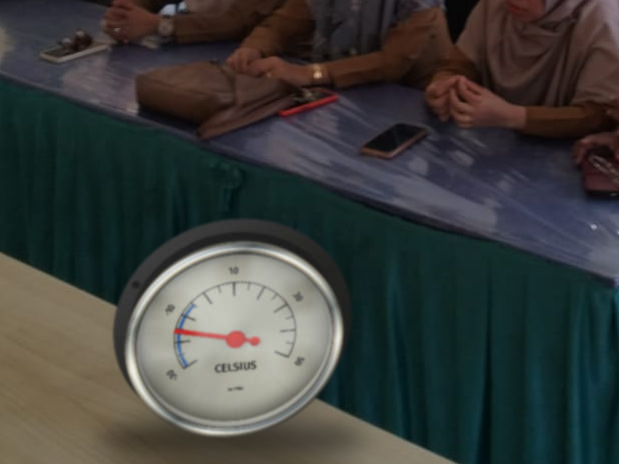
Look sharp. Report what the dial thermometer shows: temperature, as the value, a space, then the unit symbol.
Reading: -15 °C
